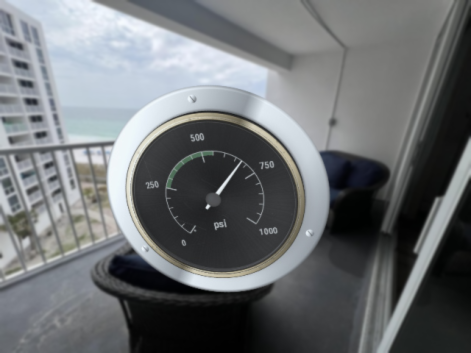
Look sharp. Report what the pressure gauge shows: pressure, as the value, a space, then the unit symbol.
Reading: 675 psi
